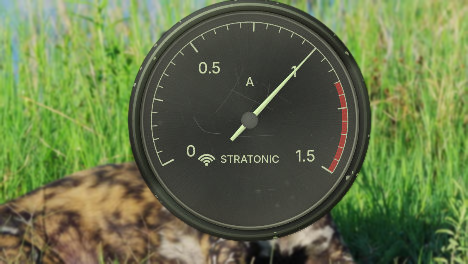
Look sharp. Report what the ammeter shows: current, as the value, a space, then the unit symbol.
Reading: 1 A
